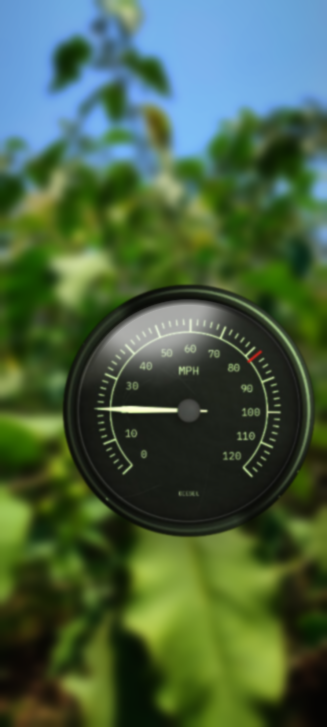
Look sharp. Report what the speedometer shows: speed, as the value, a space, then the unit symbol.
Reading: 20 mph
